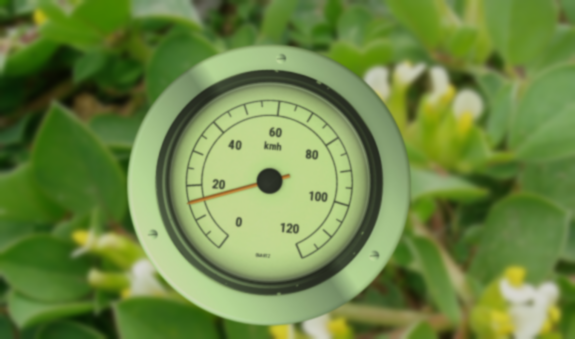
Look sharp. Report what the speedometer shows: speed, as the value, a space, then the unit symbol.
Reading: 15 km/h
